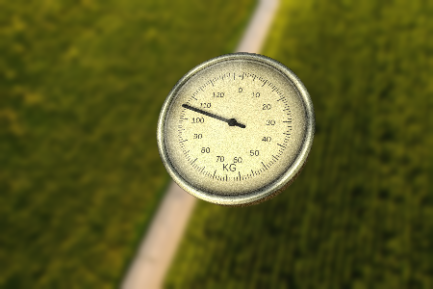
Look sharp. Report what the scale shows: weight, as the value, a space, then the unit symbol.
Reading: 105 kg
